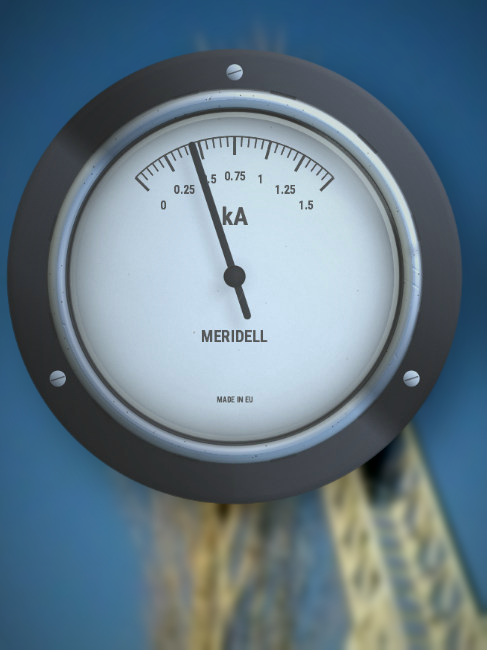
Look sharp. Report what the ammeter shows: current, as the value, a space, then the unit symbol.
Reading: 0.45 kA
